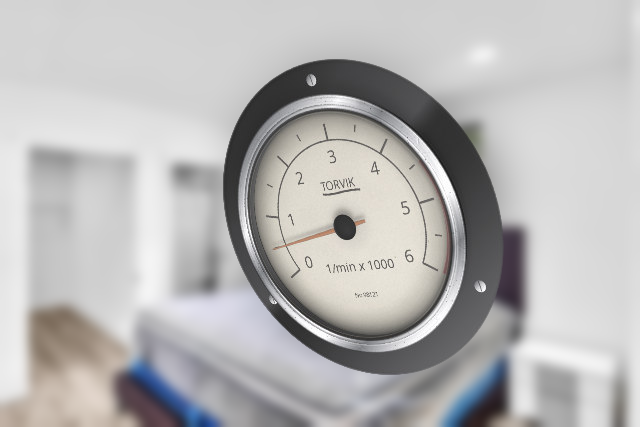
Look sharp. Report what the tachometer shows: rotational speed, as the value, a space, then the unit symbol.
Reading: 500 rpm
